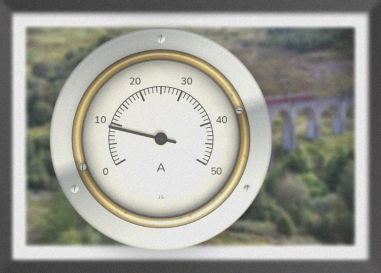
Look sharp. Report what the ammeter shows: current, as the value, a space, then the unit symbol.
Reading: 9 A
